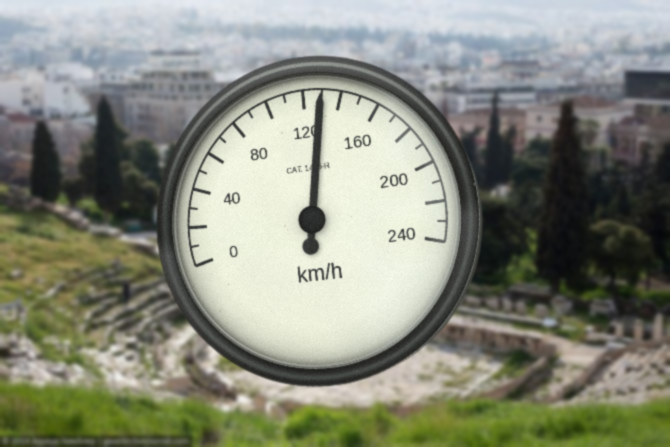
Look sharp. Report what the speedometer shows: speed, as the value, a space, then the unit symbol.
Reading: 130 km/h
